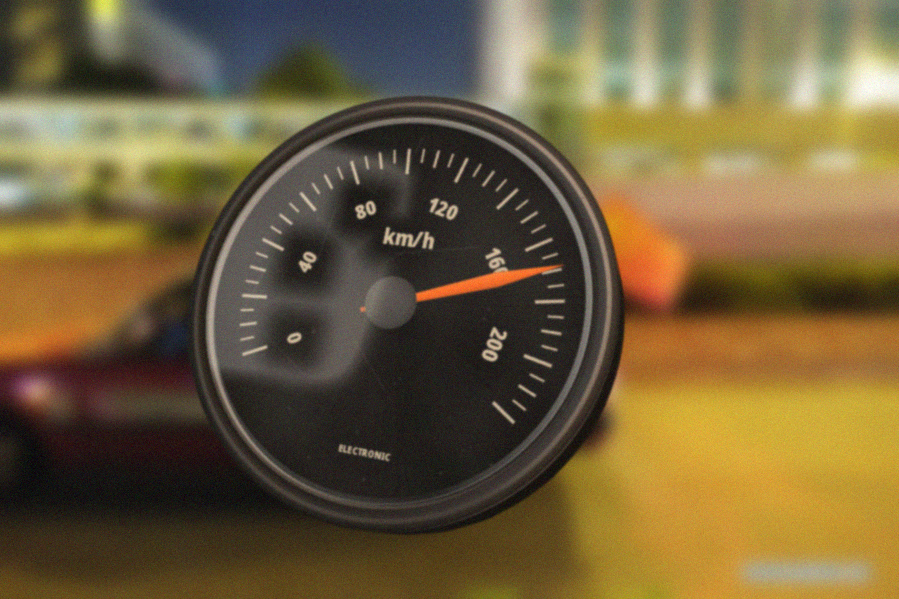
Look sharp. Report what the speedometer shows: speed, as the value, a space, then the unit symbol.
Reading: 170 km/h
